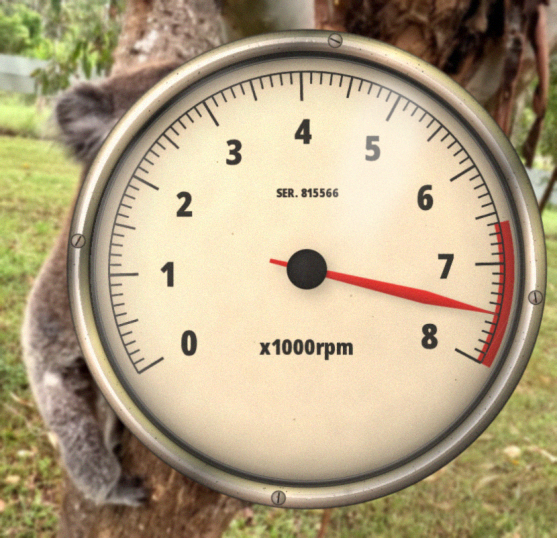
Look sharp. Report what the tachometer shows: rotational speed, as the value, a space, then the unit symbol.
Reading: 7500 rpm
